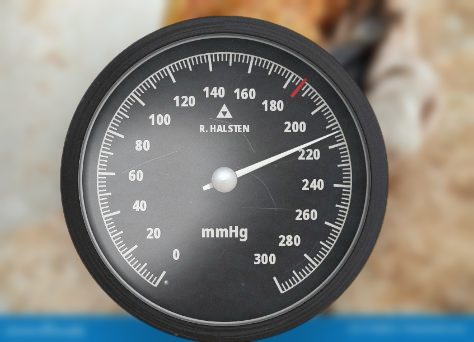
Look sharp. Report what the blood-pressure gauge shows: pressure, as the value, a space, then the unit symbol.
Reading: 214 mmHg
